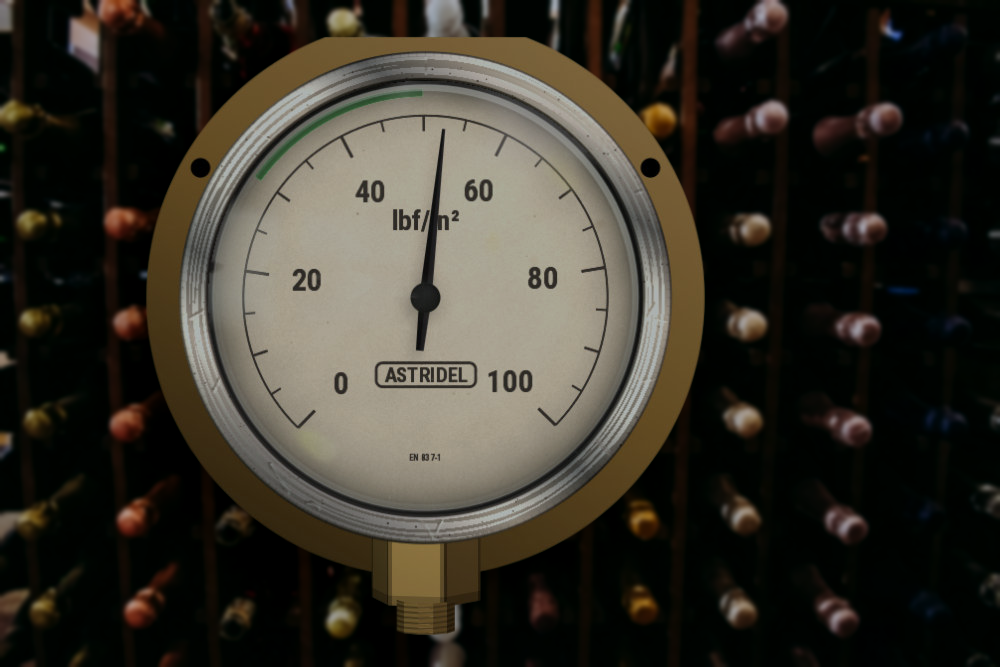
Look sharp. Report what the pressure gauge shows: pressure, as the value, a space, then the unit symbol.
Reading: 52.5 psi
